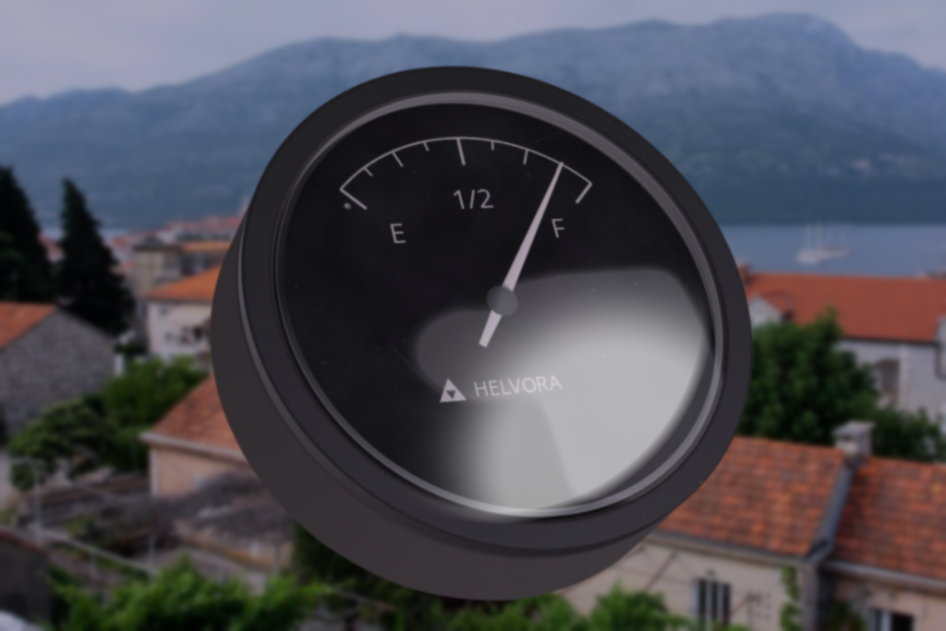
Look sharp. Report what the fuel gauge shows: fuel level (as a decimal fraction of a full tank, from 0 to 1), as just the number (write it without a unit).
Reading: 0.875
